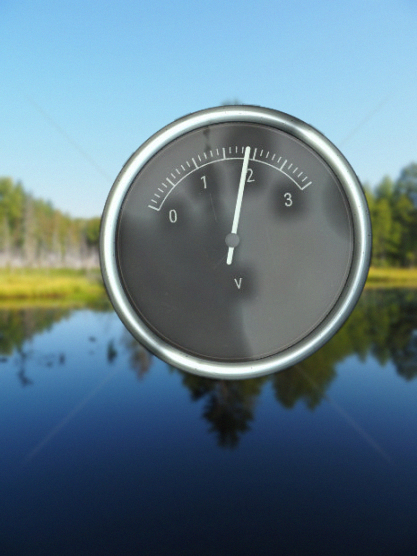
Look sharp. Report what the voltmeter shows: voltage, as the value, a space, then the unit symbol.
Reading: 1.9 V
